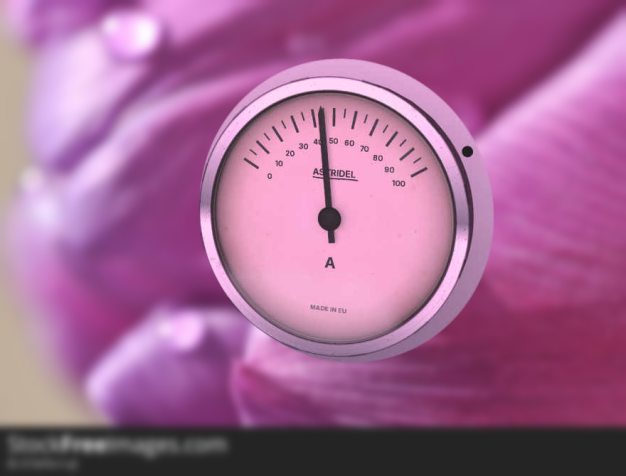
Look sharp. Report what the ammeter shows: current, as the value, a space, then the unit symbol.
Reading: 45 A
